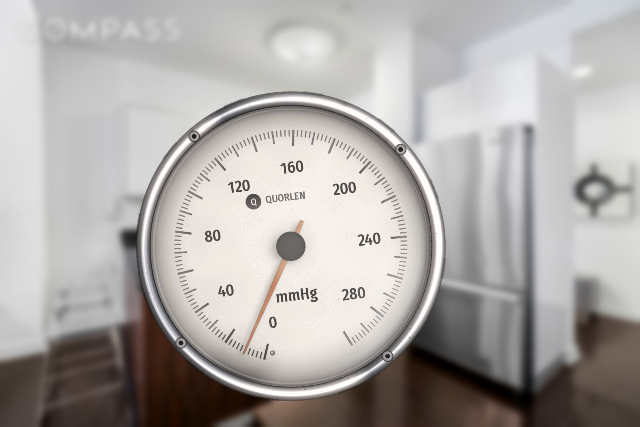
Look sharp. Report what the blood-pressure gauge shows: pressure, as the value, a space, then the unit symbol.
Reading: 10 mmHg
